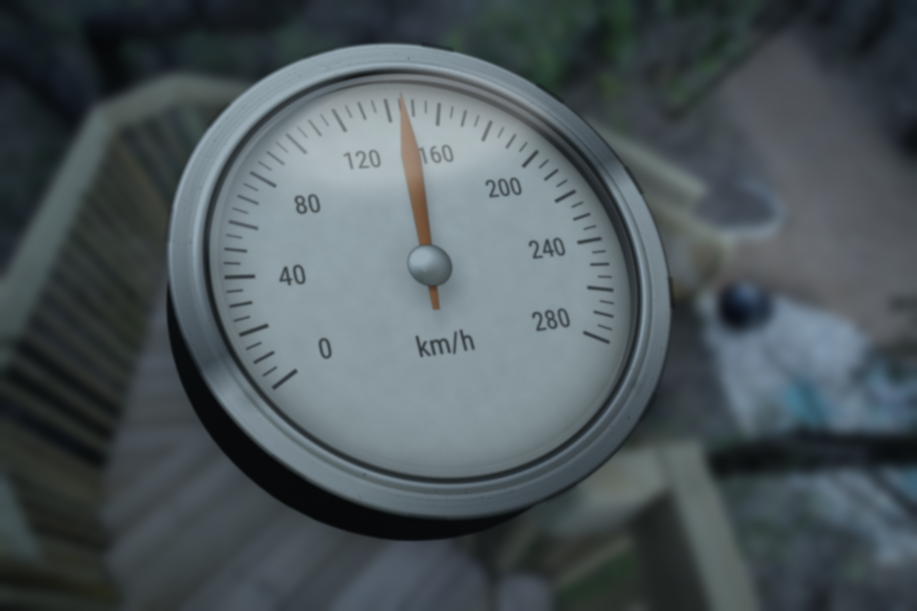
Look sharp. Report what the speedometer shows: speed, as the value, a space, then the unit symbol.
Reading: 145 km/h
